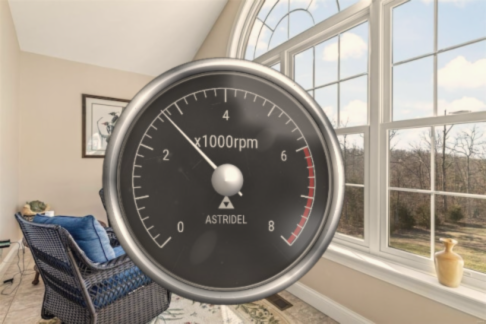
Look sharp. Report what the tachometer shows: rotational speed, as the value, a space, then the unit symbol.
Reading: 2700 rpm
